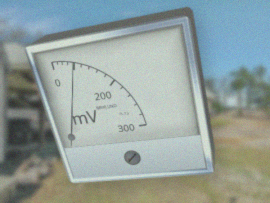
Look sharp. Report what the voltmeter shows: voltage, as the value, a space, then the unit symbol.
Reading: 100 mV
